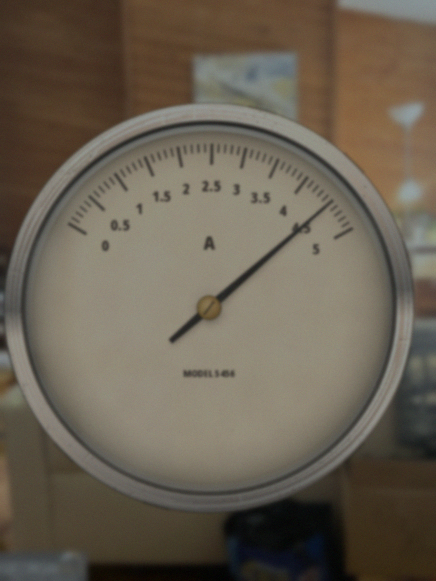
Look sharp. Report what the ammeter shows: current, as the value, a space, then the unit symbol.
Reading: 4.5 A
